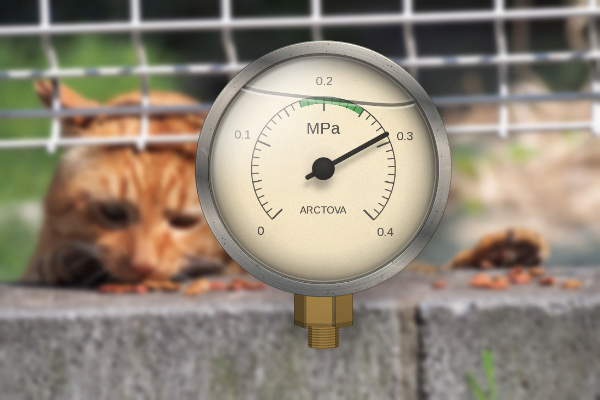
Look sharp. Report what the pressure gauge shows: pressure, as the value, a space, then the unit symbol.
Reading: 0.29 MPa
